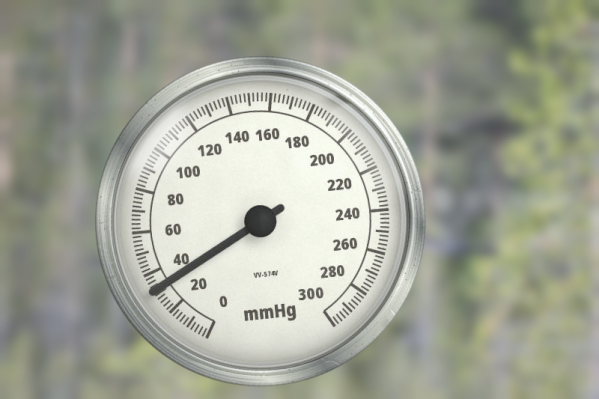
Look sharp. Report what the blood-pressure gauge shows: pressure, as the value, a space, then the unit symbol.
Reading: 32 mmHg
